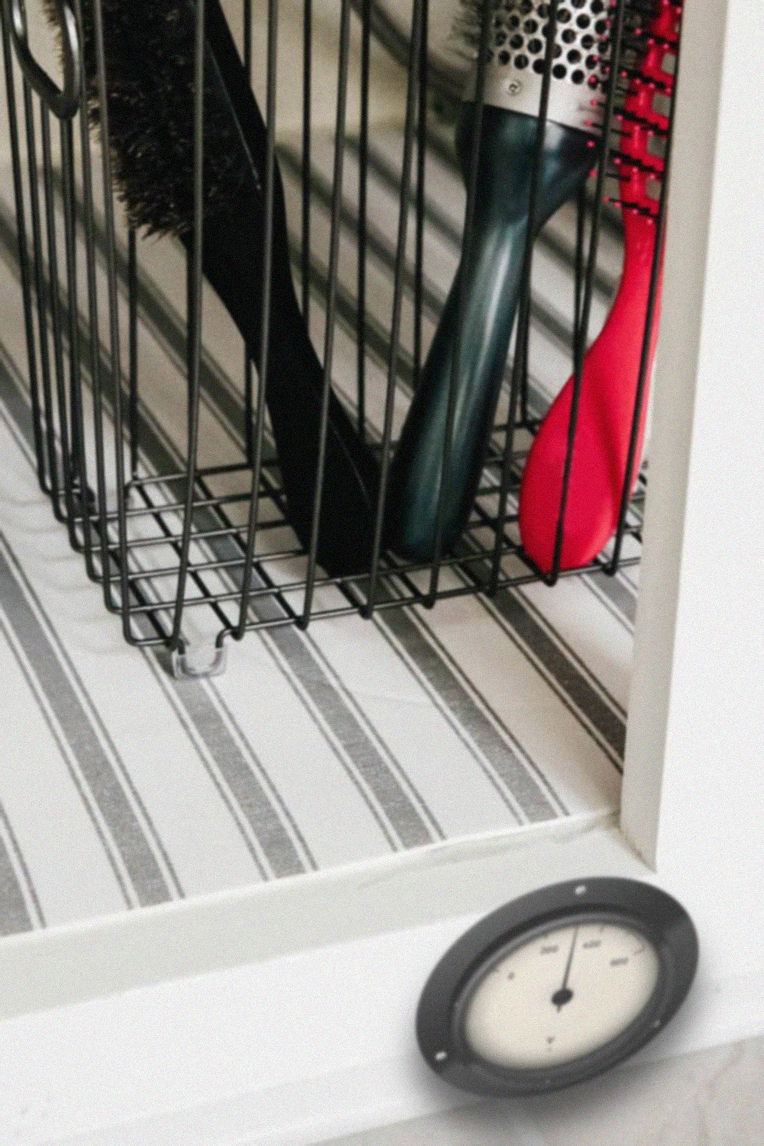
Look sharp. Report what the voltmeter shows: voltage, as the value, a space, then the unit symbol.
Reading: 300 V
